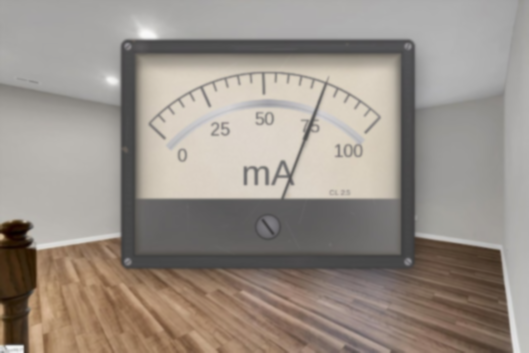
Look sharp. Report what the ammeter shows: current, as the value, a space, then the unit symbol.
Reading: 75 mA
